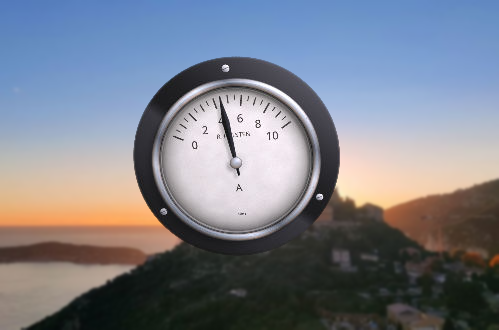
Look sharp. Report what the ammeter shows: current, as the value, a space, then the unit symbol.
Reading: 4.5 A
